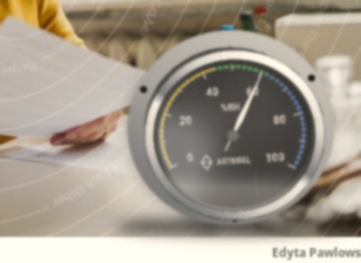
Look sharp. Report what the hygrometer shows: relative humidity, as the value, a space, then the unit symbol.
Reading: 60 %
